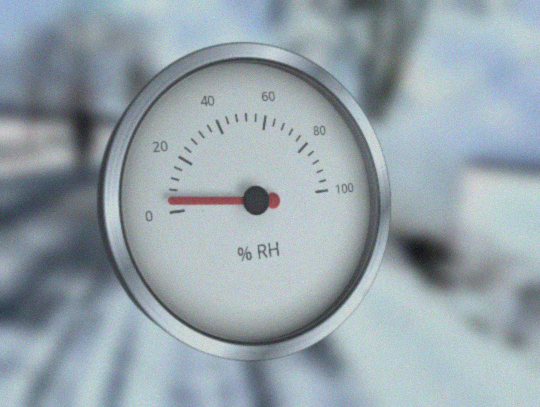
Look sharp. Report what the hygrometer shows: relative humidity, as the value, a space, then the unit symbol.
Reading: 4 %
